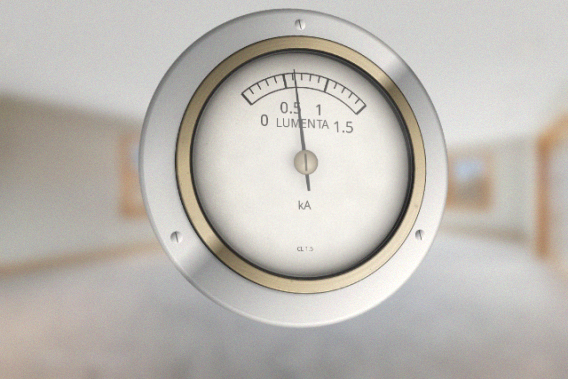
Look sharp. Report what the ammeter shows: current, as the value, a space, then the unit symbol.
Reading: 0.6 kA
